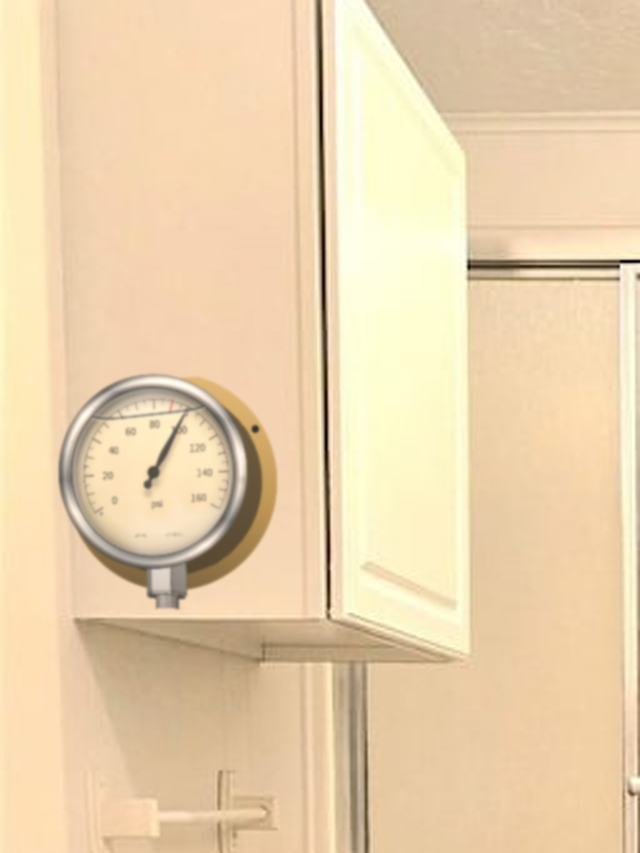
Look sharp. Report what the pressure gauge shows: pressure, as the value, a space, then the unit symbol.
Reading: 100 psi
